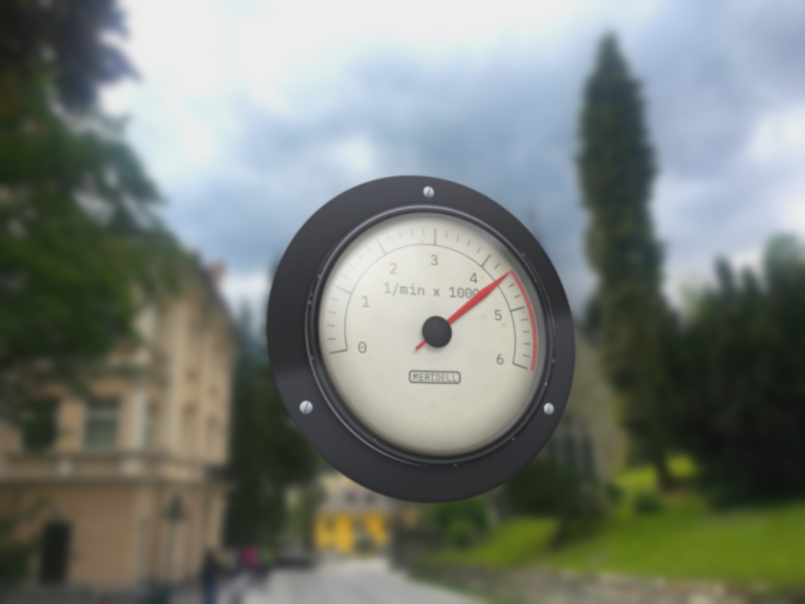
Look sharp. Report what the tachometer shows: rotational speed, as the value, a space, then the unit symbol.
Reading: 4400 rpm
